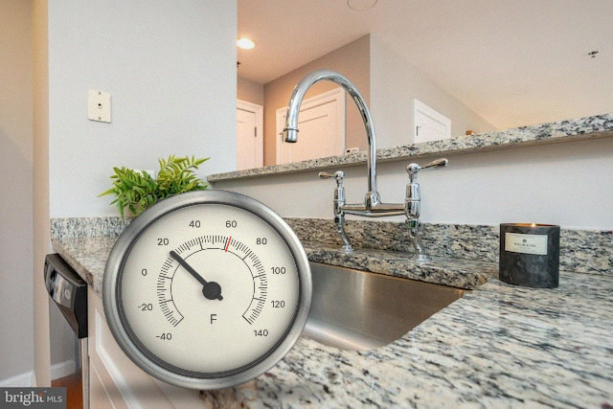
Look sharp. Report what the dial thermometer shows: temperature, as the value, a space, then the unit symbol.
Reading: 20 °F
